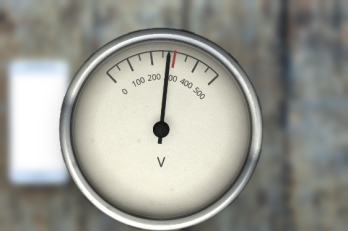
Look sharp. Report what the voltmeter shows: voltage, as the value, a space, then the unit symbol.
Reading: 275 V
